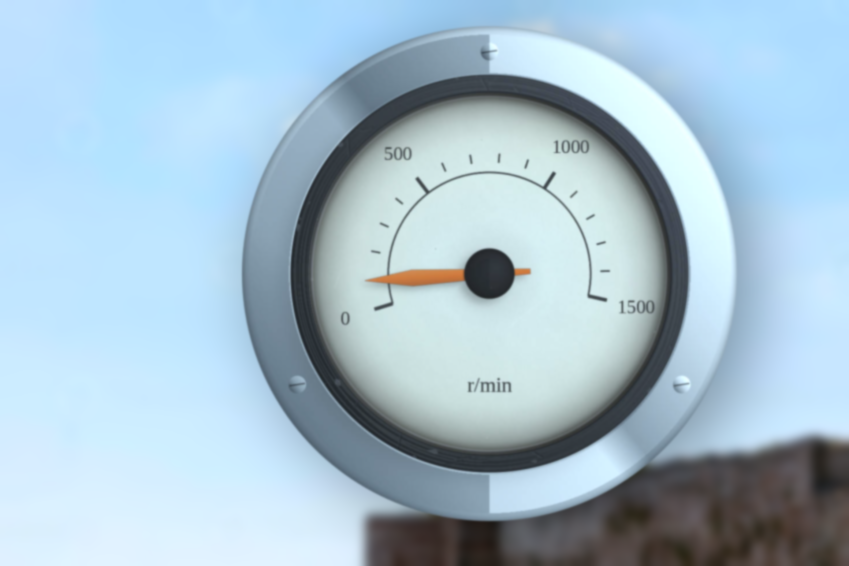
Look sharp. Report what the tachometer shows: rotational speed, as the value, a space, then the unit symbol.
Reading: 100 rpm
